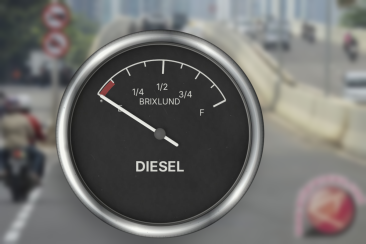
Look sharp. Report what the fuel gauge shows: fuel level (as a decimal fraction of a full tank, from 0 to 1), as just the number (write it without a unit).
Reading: 0
